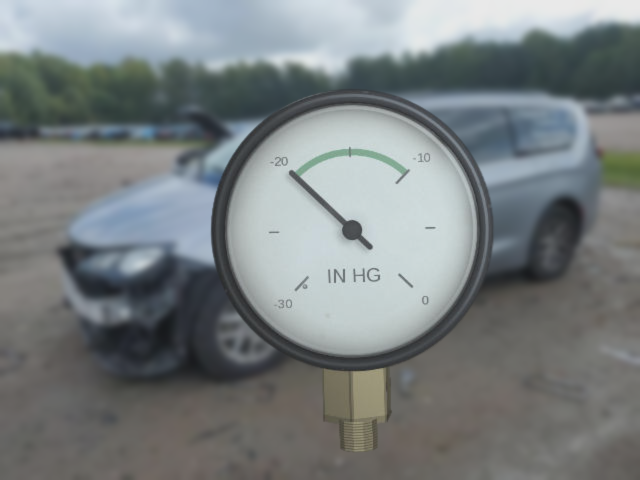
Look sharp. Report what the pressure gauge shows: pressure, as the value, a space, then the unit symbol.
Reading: -20 inHg
